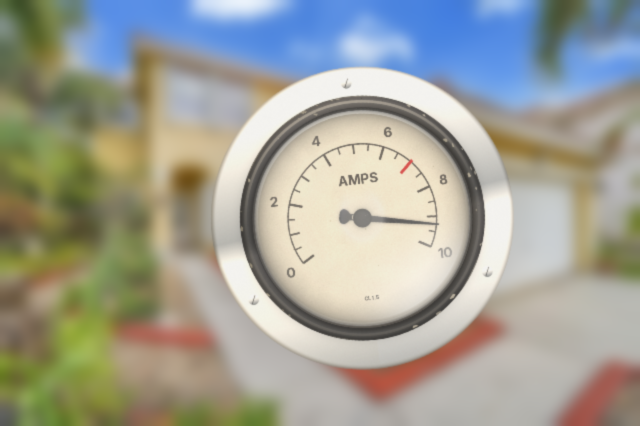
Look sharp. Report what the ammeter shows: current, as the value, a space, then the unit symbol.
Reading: 9.25 A
